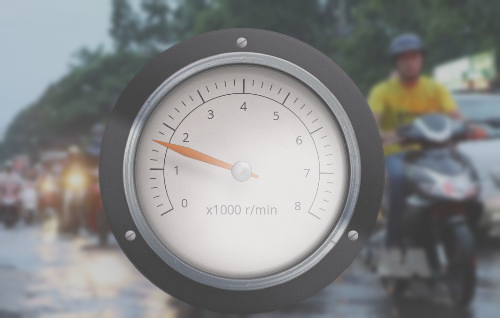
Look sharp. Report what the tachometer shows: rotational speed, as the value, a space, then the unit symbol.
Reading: 1600 rpm
